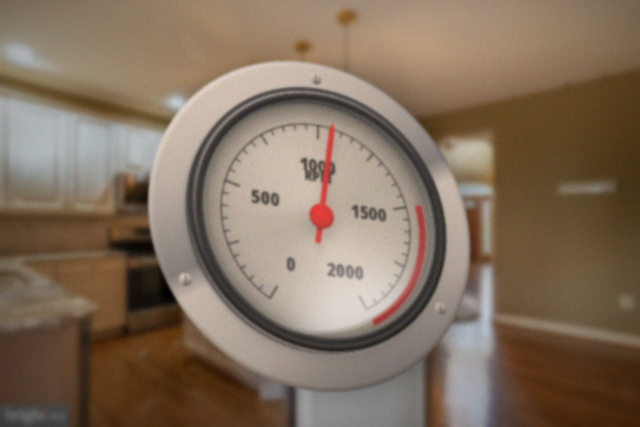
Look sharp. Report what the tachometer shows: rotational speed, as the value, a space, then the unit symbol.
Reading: 1050 rpm
